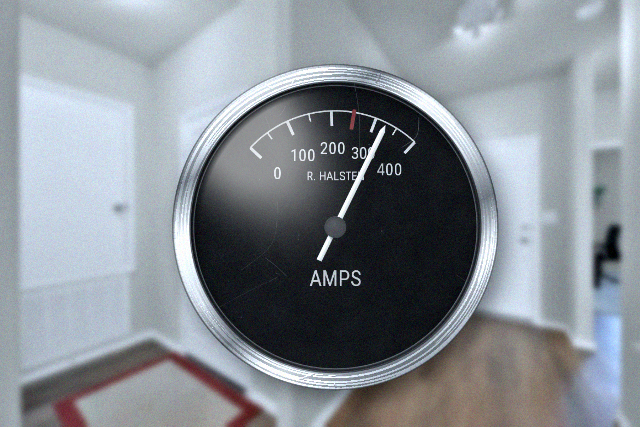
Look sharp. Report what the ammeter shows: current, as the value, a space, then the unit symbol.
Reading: 325 A
